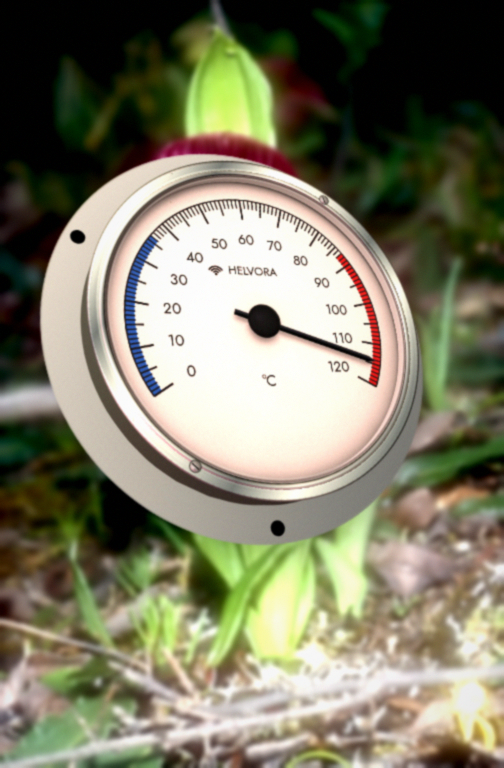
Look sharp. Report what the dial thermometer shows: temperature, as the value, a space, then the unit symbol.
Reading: 115 °C
